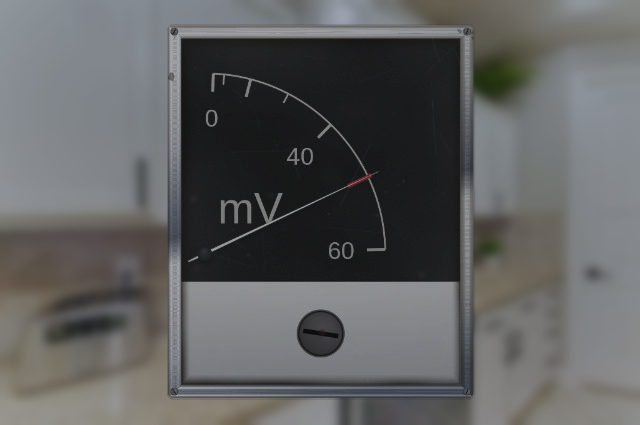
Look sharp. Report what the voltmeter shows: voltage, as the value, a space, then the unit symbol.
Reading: 50 mV
